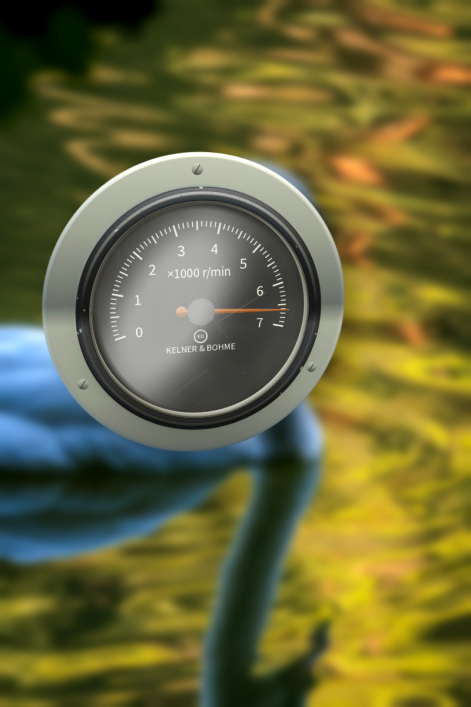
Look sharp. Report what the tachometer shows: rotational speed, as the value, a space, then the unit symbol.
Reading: 6600 rpm
